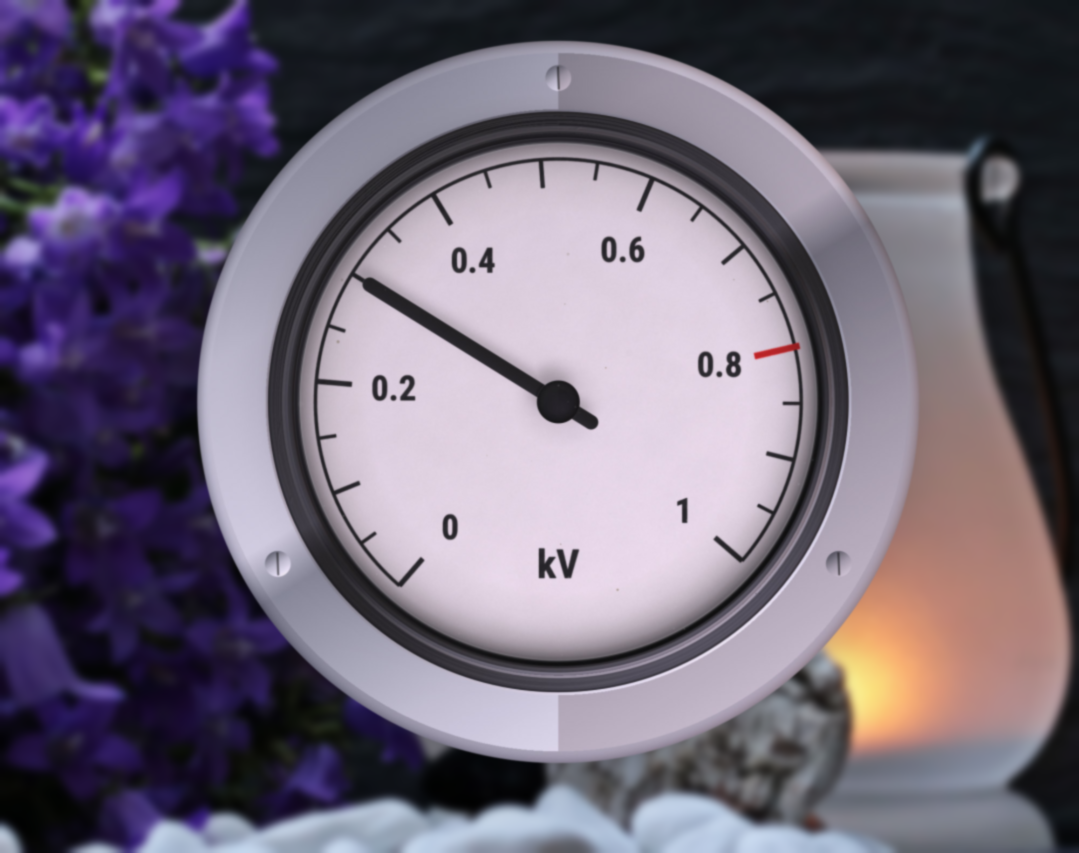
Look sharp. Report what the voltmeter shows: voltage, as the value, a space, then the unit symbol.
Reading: 0.3 kV
